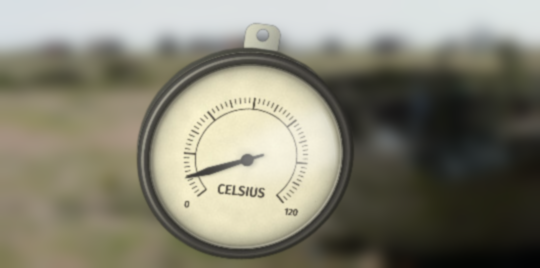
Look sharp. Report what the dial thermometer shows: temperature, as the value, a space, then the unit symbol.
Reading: 10 °C
